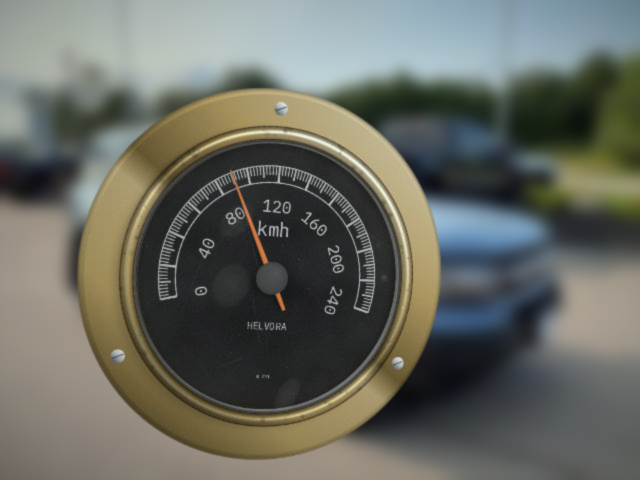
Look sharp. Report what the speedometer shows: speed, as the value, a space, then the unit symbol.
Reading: 90 km/h
